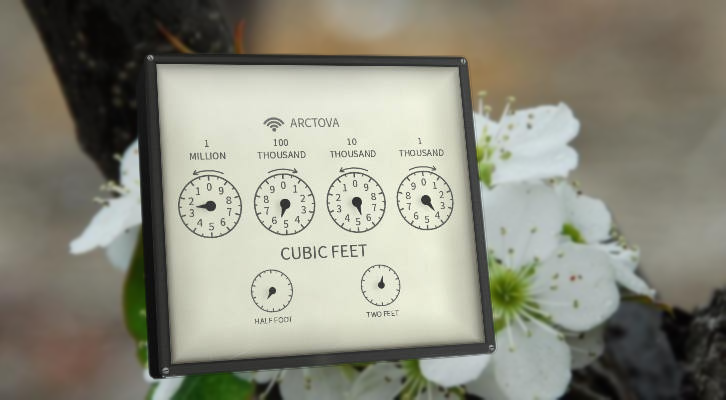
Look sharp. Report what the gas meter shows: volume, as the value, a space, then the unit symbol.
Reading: 255400 ft³
